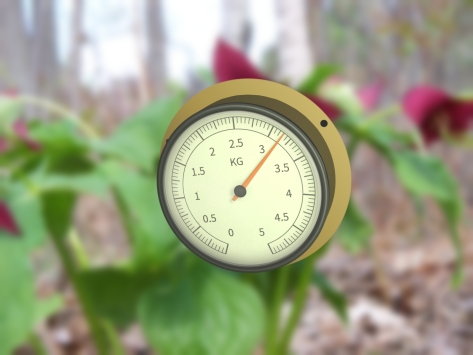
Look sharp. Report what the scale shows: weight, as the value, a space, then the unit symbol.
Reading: 3.15 kg
